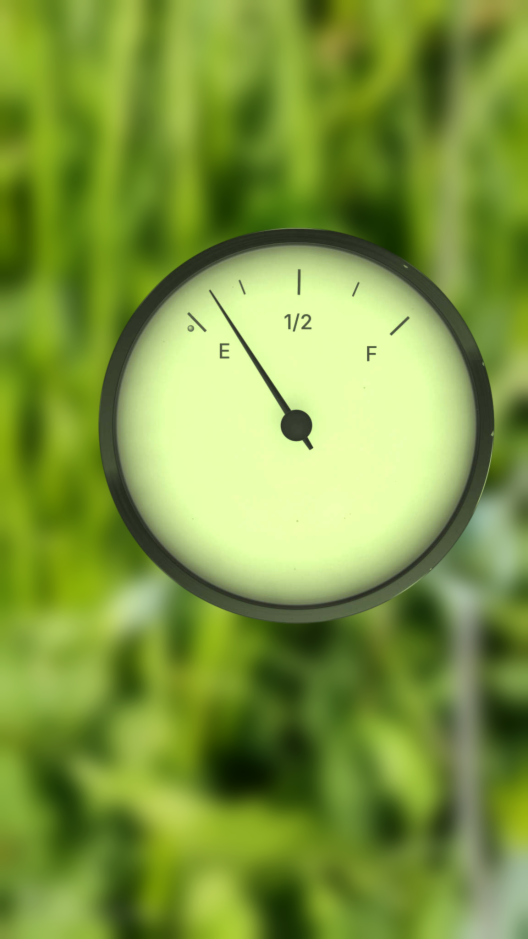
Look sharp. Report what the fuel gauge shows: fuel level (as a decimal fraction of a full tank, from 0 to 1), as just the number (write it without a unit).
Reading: 0.125
